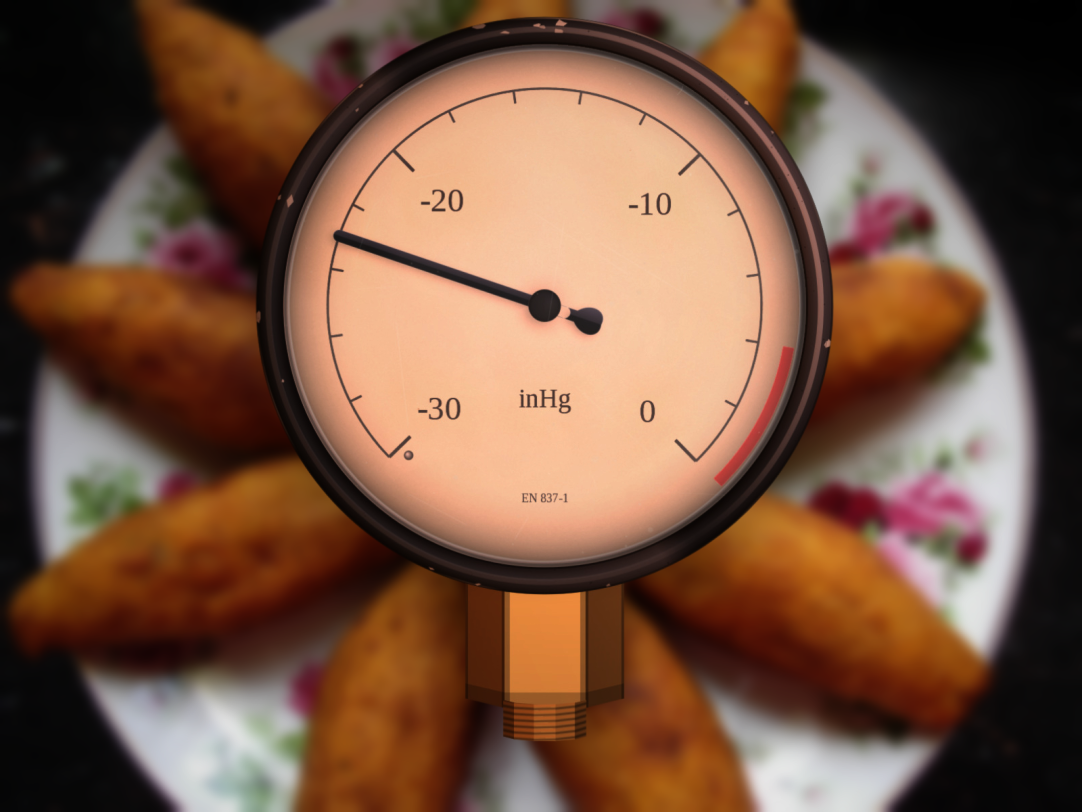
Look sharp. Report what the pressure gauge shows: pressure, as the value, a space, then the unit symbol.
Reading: -23 inHg
